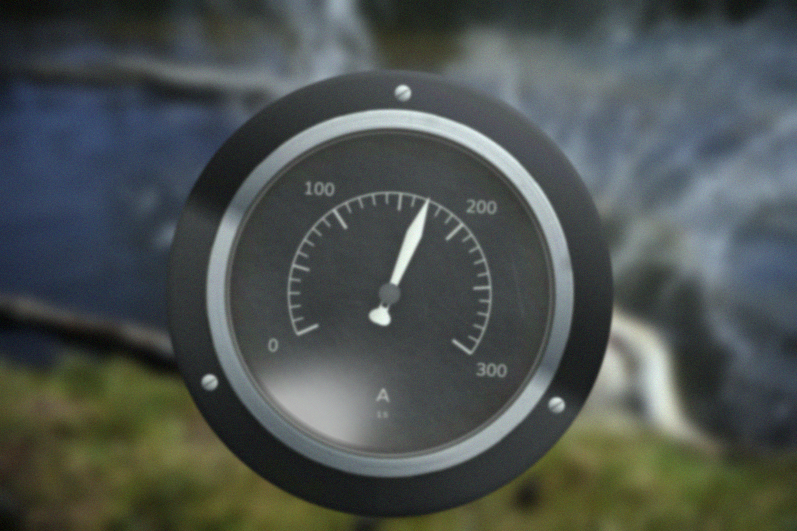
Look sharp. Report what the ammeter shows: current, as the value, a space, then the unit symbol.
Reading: 170 A
